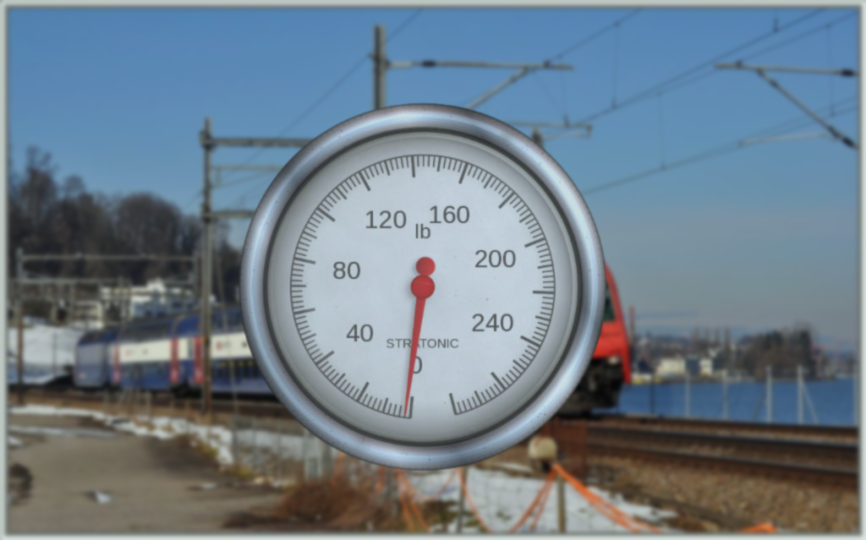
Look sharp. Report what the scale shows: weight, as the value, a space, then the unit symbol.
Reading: 2 lb
